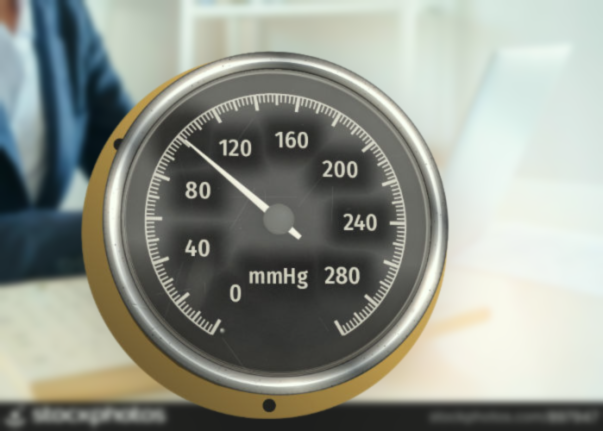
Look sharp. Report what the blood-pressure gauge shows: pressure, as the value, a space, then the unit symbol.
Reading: 100 mmHg
